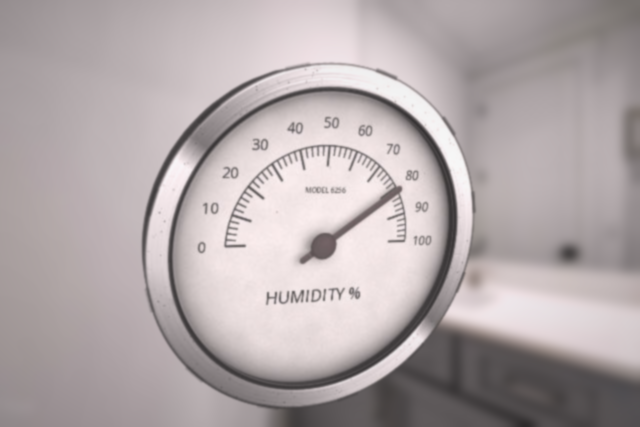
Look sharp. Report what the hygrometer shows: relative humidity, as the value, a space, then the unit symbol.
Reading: 80 %
